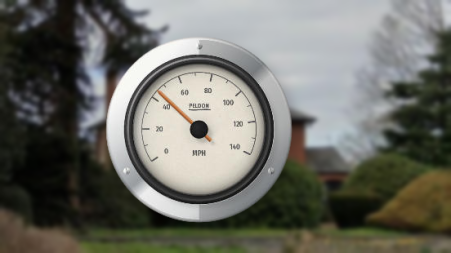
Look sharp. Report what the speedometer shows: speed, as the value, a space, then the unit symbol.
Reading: 45 mph
